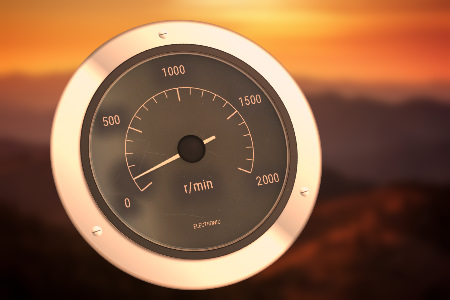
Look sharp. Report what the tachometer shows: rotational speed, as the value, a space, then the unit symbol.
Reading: 100 rpm
